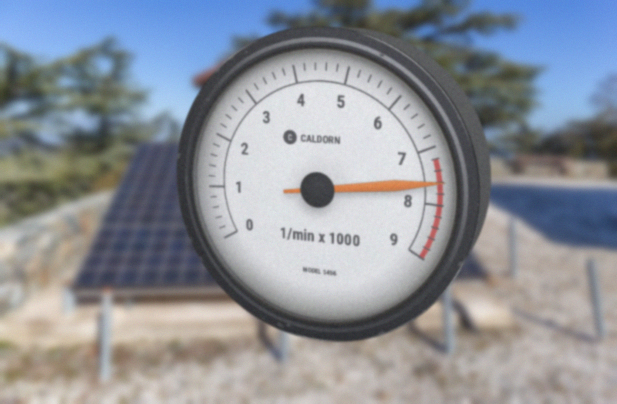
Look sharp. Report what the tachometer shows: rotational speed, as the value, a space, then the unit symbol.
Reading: 7600 rpm
